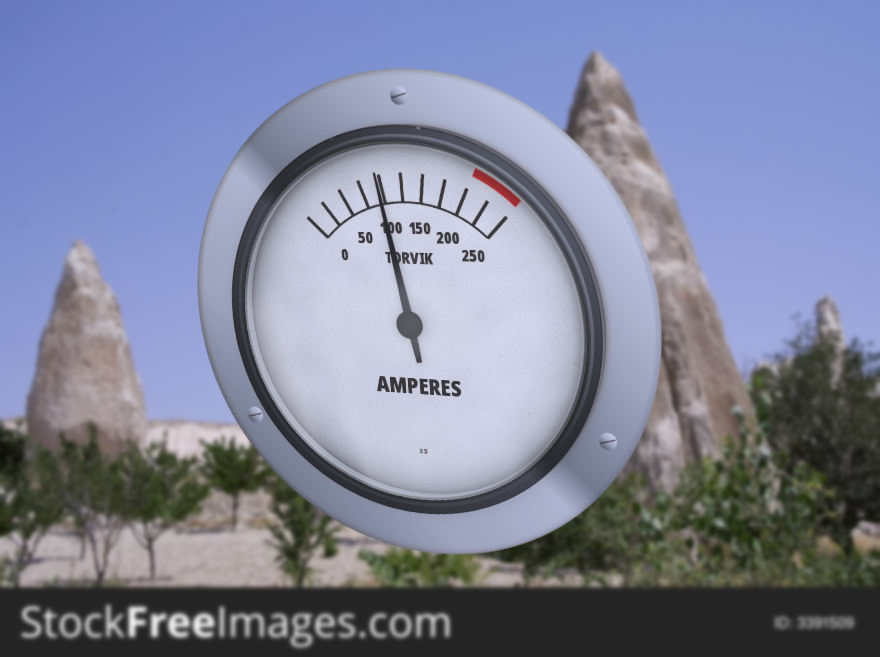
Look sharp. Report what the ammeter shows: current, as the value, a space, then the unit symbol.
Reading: 100 A
